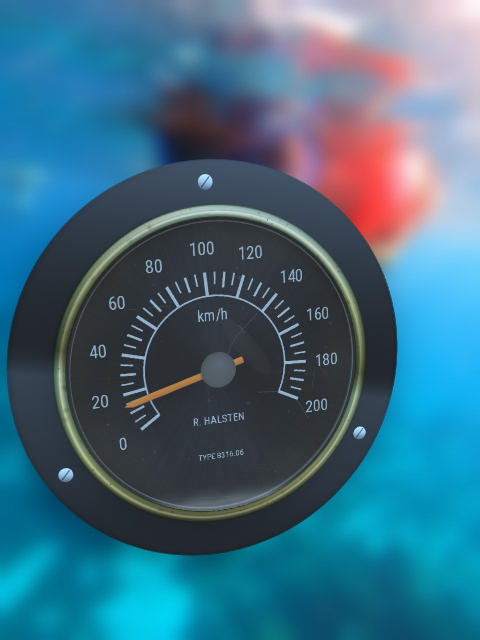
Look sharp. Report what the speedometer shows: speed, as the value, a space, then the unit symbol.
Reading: 15 km/h
